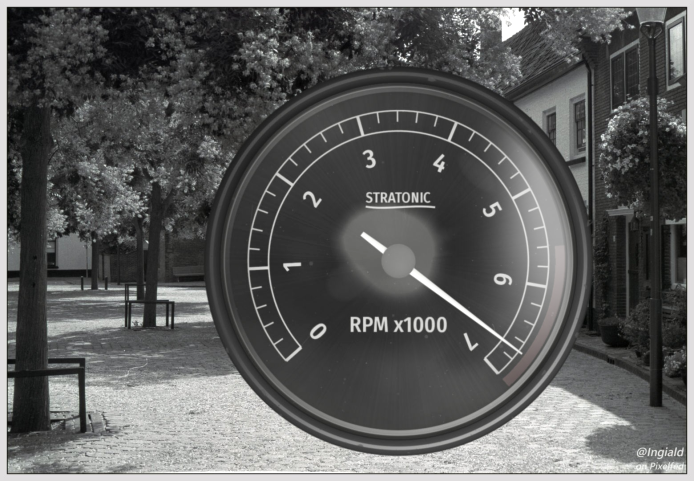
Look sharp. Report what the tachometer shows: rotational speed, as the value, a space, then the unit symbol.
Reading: 6700 rpm
